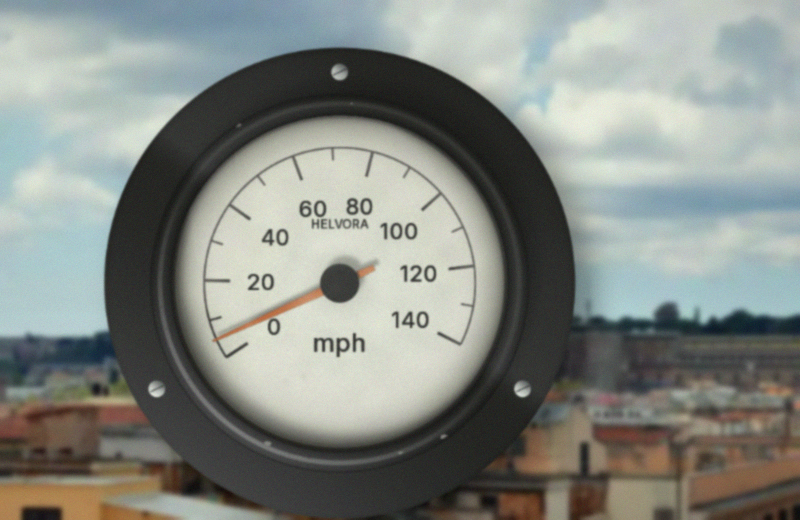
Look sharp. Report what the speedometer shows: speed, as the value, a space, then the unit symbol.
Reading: 5 mph
